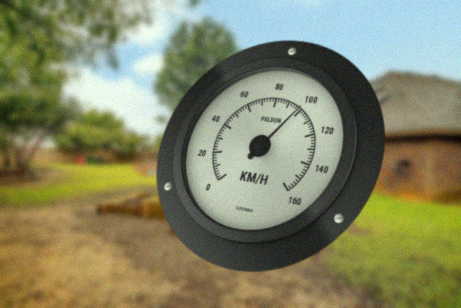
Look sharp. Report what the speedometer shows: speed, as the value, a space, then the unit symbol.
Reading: 100 km/h
